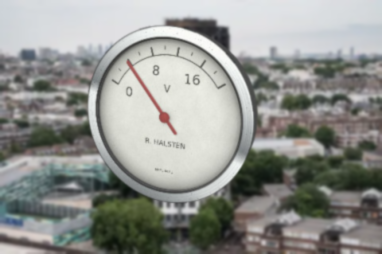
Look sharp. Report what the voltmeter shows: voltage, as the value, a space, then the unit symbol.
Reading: 4 V
